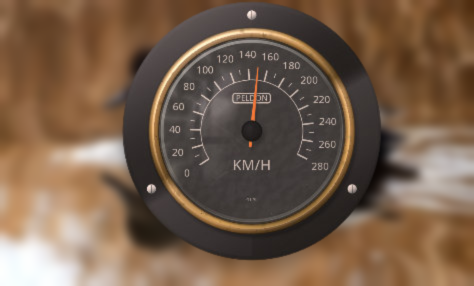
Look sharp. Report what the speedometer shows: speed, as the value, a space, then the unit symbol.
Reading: 150 km/h
